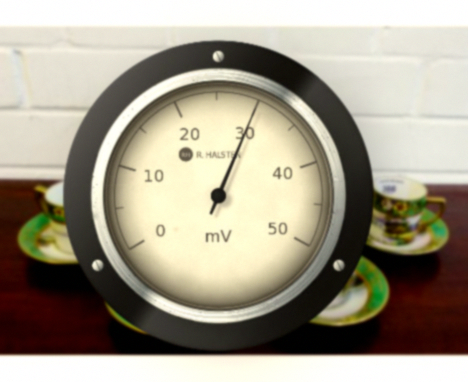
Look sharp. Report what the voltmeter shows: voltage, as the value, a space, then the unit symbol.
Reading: 30 mV
